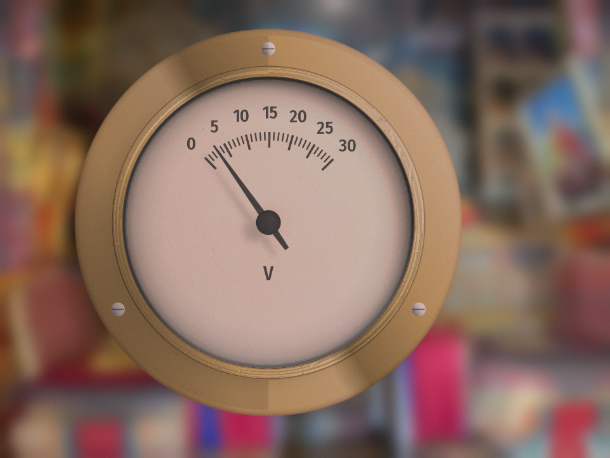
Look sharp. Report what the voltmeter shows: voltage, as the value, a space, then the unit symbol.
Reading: 3 V
